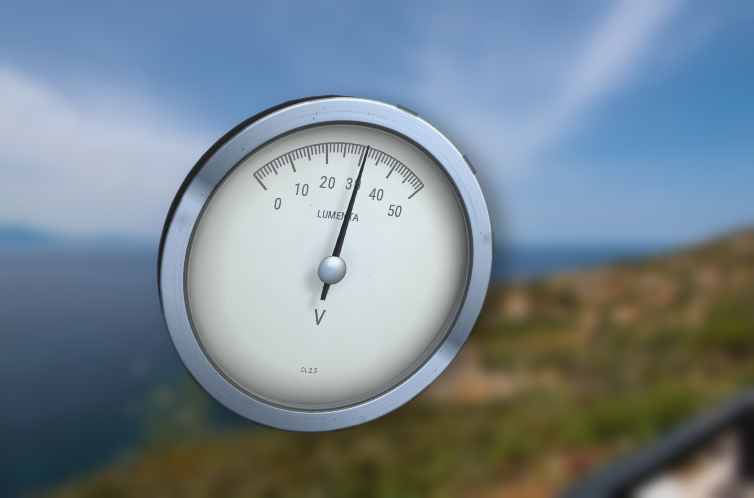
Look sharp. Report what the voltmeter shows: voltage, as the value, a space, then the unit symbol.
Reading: 30 V
